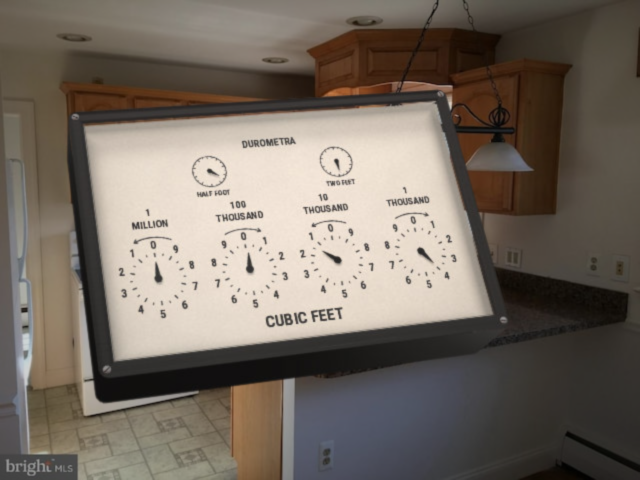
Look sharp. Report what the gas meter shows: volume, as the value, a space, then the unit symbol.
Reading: 1400 ft³
